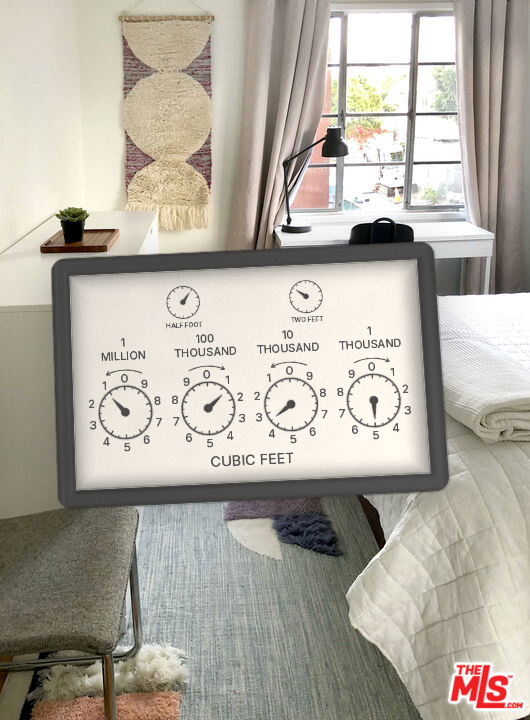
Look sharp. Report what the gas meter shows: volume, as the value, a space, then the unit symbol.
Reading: 113500 ft³
